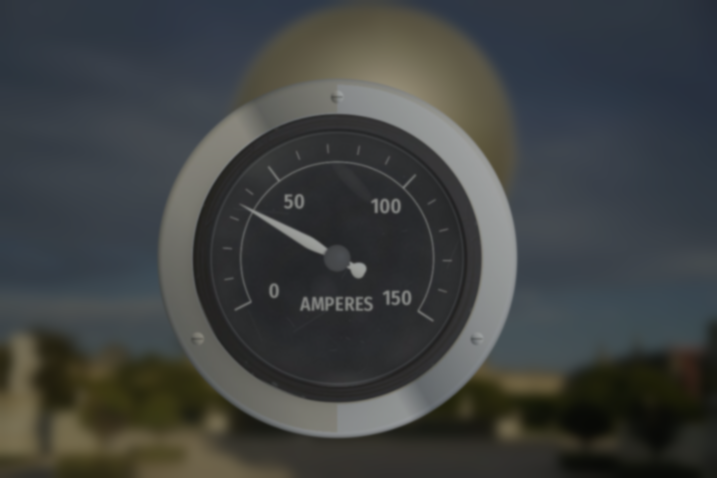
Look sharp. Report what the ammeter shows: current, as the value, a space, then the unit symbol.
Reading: 35 A
